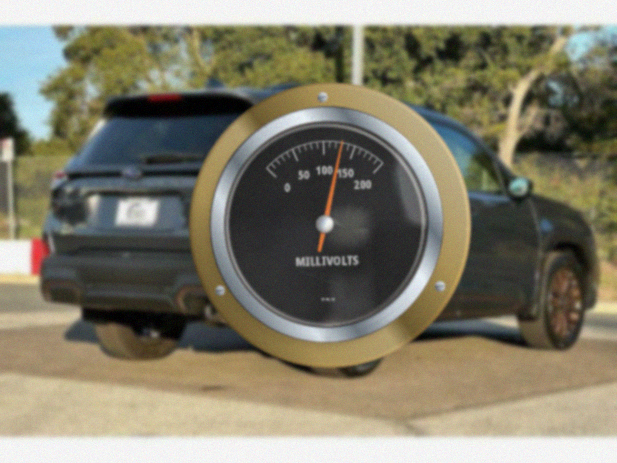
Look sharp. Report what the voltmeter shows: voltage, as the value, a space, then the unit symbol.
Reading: 130 mV
